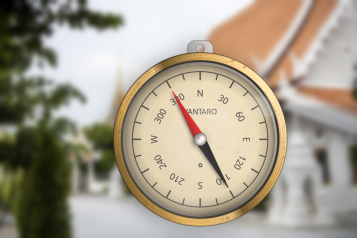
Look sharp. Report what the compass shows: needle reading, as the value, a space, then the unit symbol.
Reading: 330 °
